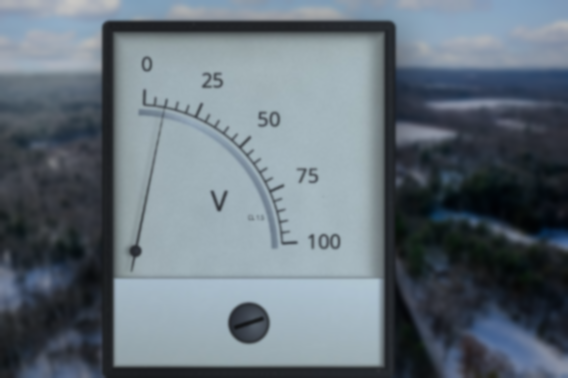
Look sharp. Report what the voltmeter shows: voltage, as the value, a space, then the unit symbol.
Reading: 10 V
